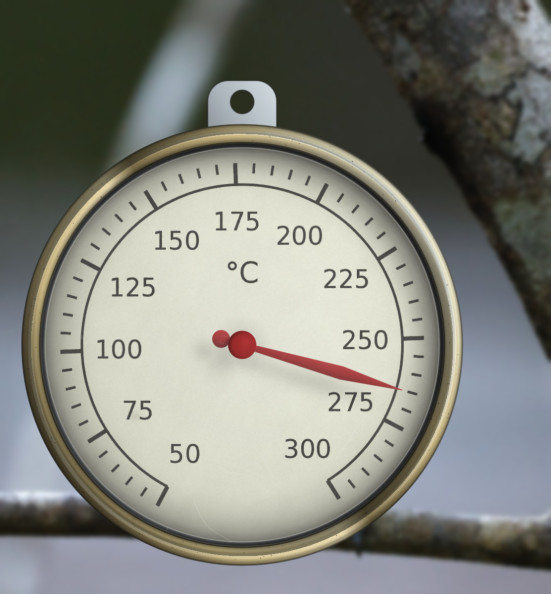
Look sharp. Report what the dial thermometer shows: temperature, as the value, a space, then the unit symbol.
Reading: 265 °C
